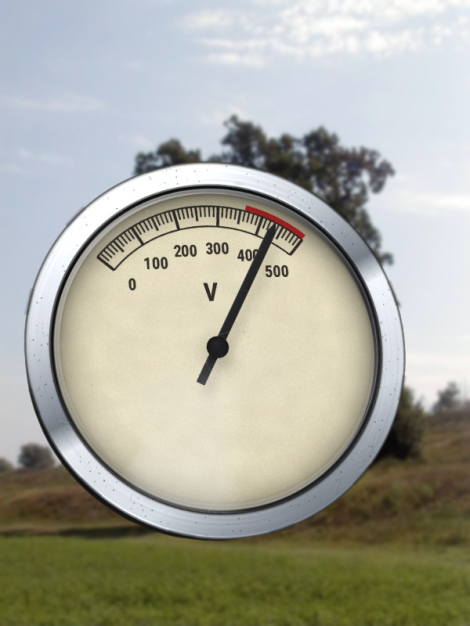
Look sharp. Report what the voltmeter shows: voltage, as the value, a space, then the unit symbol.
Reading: 430 V
